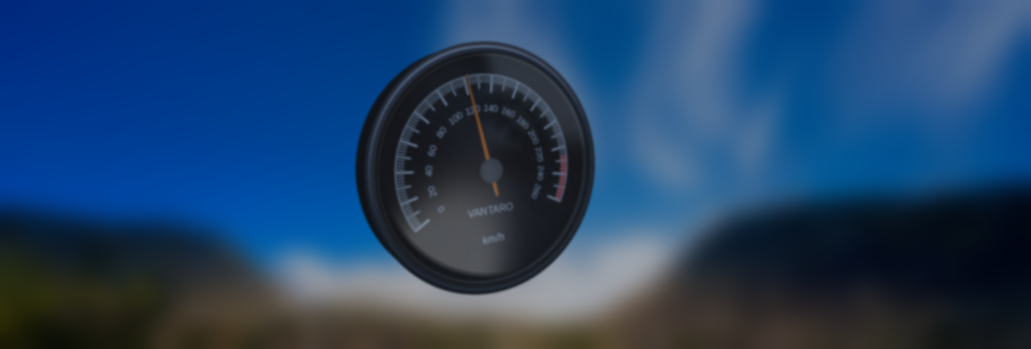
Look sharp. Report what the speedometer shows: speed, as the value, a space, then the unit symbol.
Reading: 120 km/h
